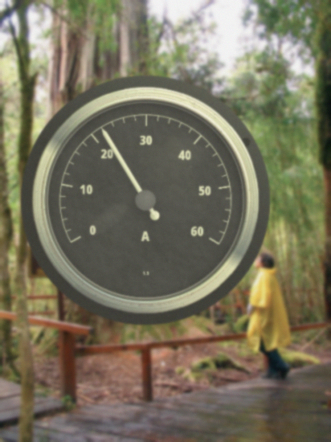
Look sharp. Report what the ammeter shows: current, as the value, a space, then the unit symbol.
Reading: 22 A
